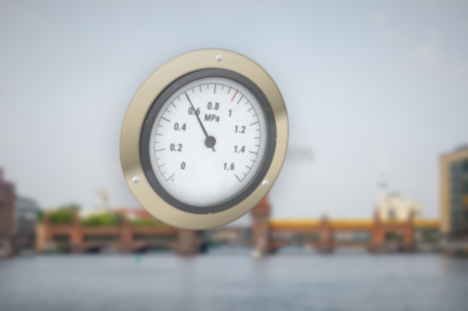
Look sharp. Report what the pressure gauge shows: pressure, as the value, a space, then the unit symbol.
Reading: 0.6 MPa
